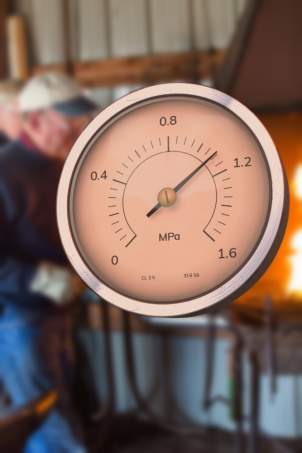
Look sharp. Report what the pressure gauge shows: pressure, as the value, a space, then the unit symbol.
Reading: 1.1 MPa
